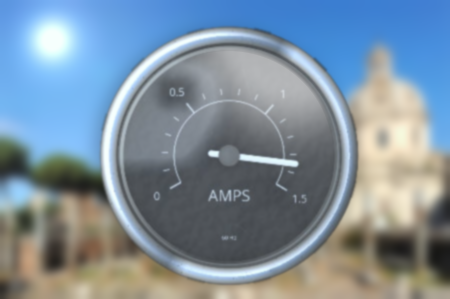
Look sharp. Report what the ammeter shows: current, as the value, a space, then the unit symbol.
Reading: 1.35 A
